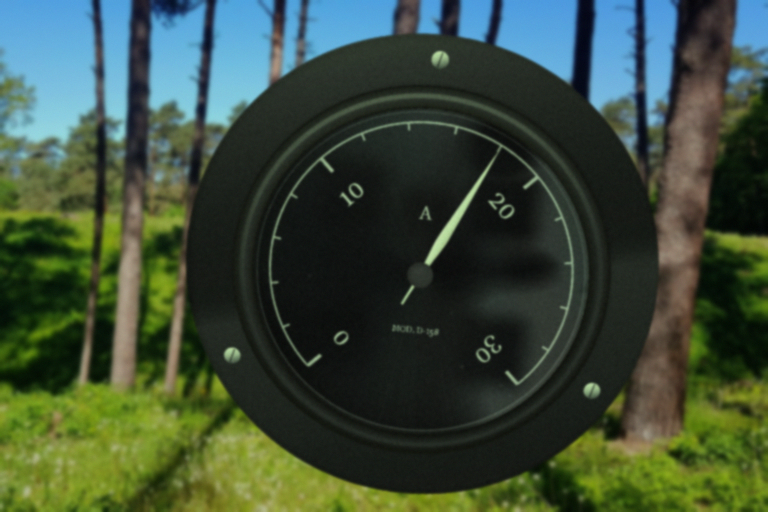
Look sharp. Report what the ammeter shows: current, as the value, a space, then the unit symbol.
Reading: 18 A
